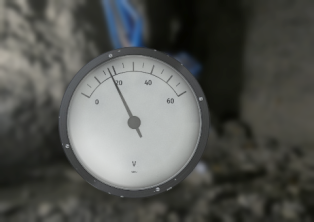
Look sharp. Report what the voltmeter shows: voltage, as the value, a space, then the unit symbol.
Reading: 17.5 V
